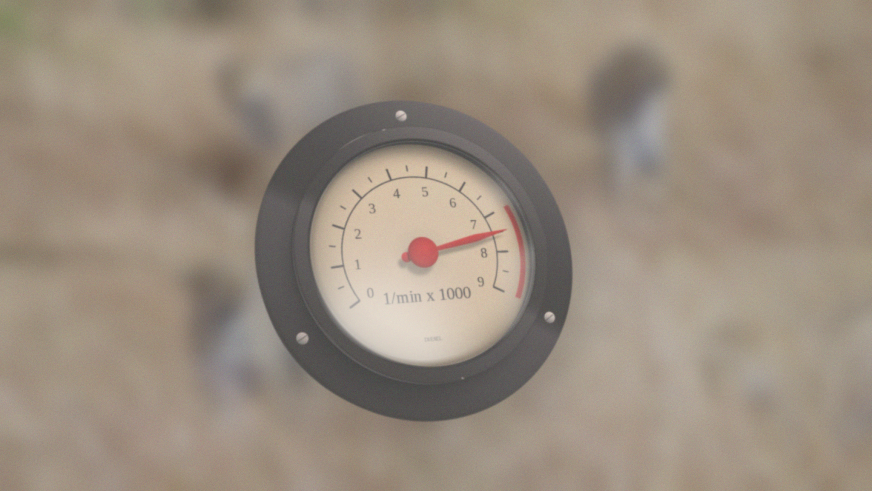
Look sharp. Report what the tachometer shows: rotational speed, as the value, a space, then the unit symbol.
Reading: 7500 rpm
